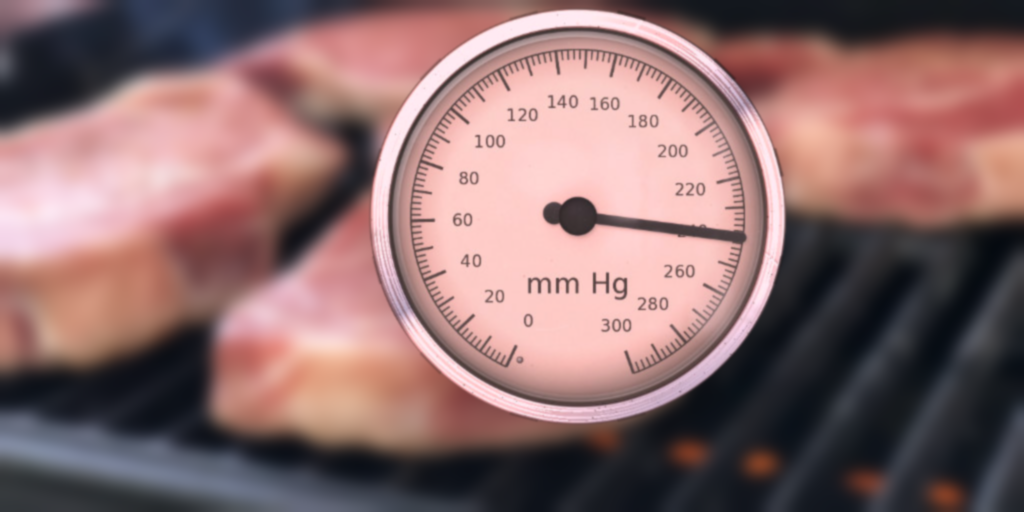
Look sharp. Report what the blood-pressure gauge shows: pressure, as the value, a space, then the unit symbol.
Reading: 240 mmHg
